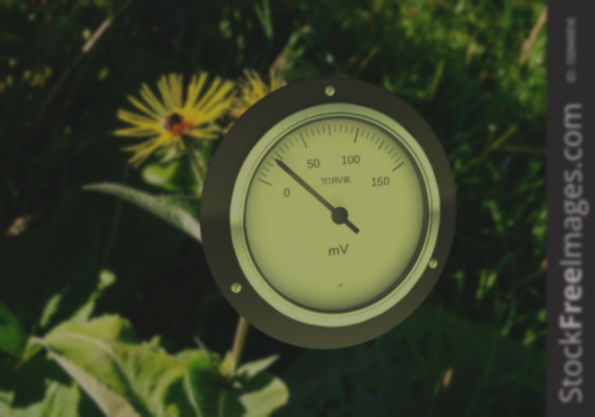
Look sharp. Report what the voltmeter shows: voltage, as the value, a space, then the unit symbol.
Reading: 20 mV
